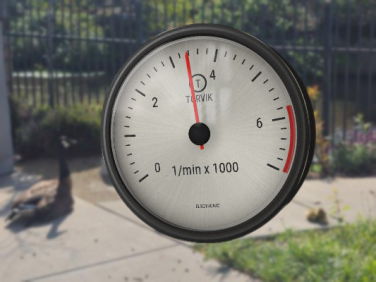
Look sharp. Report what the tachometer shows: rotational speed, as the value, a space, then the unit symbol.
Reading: 3400 rpm
